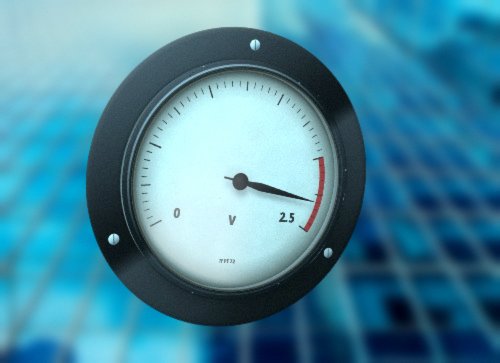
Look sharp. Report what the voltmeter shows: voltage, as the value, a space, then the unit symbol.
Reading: 2.3 V
